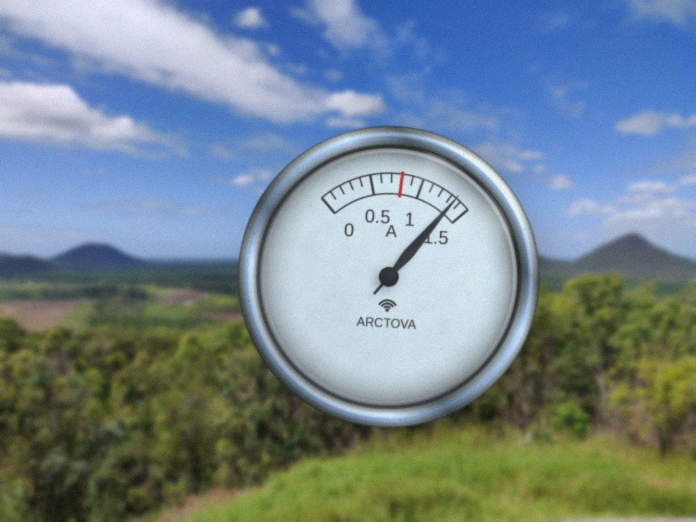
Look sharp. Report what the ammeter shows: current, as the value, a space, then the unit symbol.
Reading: 1.35 A
